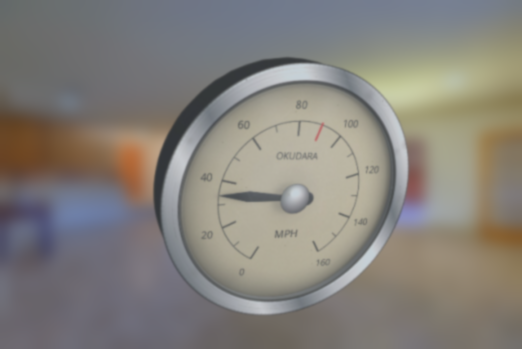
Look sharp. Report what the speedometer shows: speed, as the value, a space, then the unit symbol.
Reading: 35 mph
